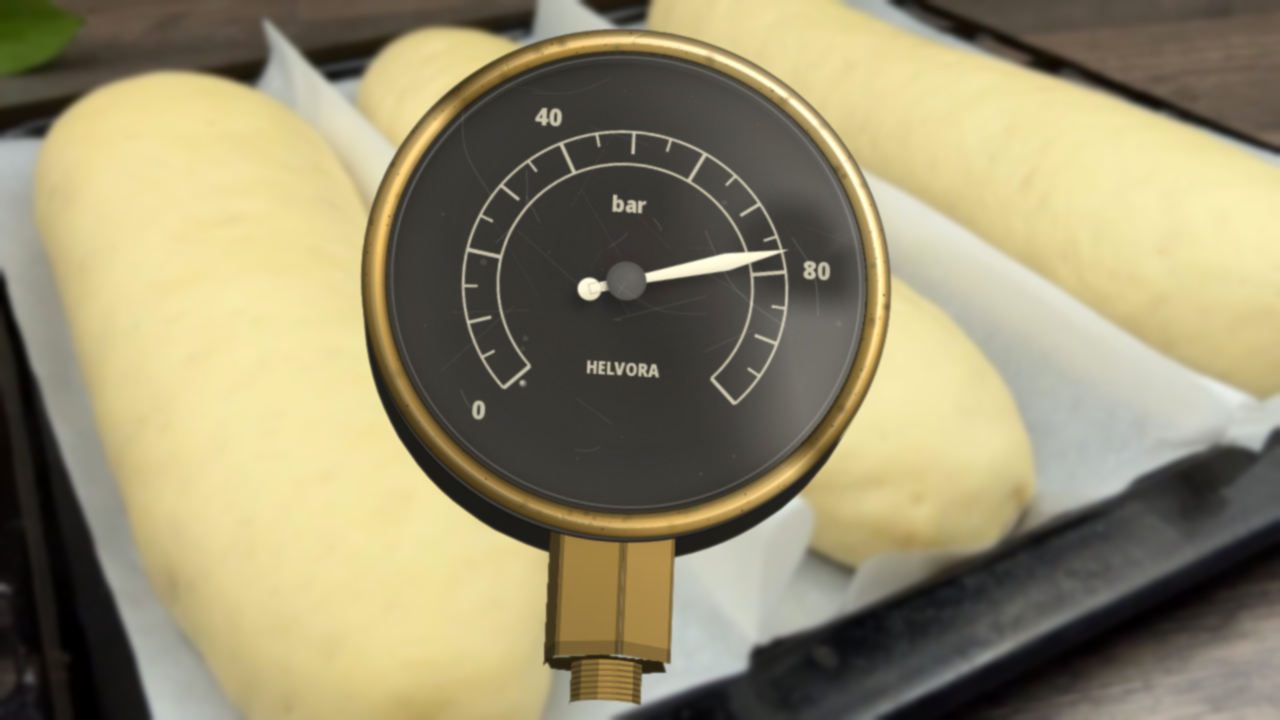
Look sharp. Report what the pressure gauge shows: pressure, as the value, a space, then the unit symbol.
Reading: 77.5 bar
